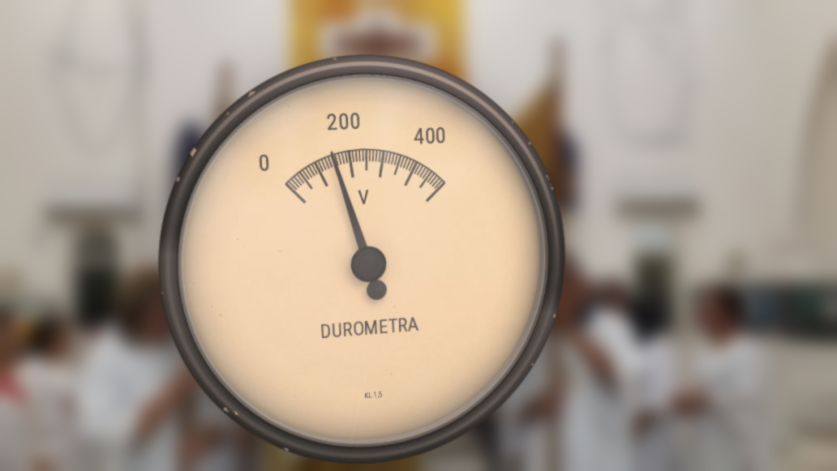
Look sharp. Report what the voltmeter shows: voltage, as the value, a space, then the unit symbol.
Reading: 150 V
